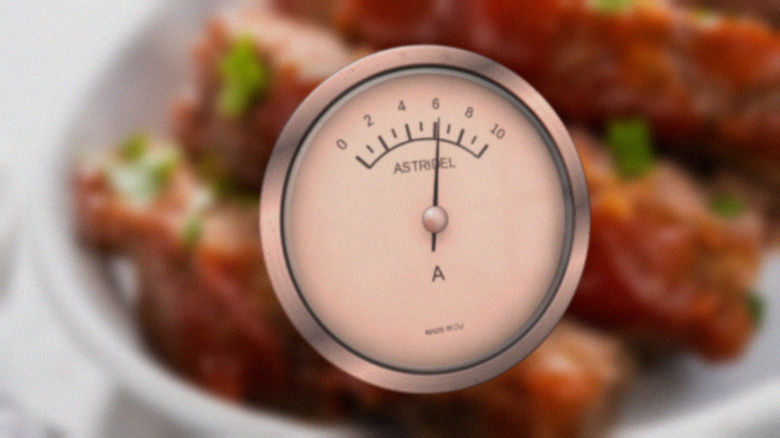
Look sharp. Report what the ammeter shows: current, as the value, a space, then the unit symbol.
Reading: 6 A
